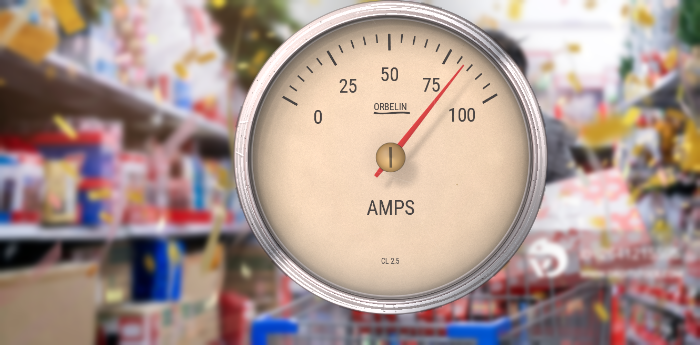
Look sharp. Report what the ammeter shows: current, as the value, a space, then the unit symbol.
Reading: 82.5 A
